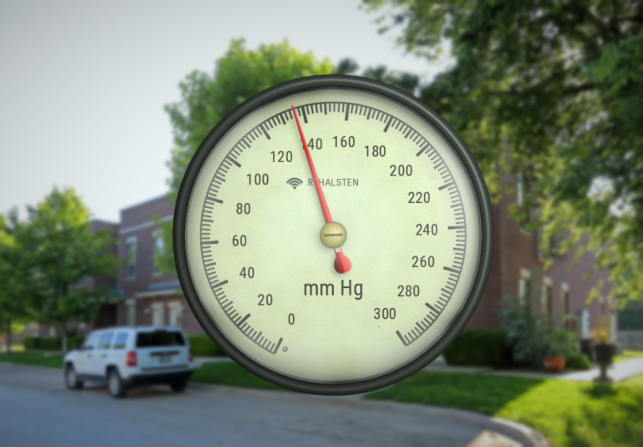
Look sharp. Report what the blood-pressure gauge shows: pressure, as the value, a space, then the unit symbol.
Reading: 136 mmHg
